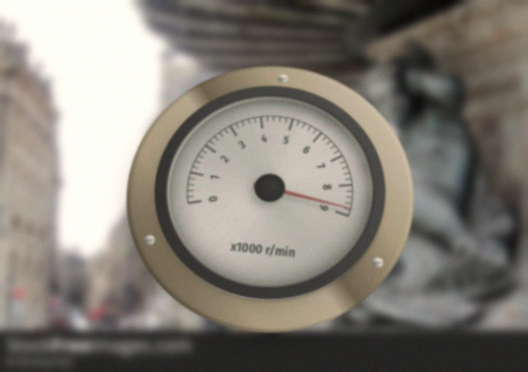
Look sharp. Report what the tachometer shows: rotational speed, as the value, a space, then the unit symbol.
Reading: 8800 rpm
